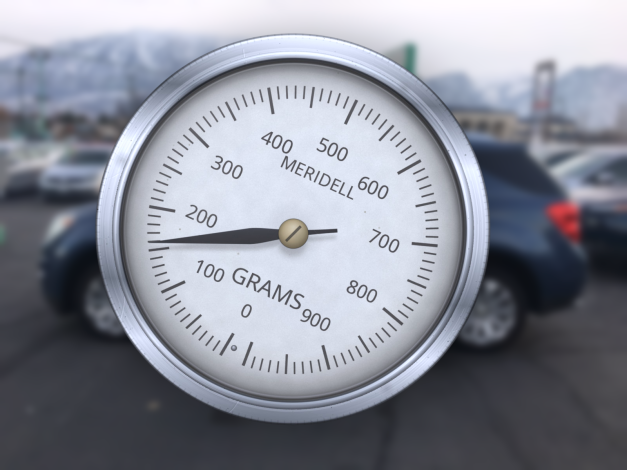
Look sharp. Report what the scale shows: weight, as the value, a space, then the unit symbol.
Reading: 160 g
